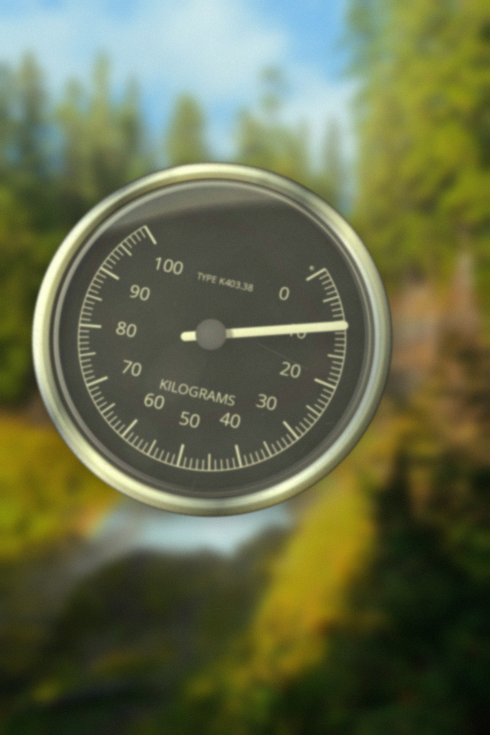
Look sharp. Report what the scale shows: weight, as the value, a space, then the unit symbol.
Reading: 10 kg
